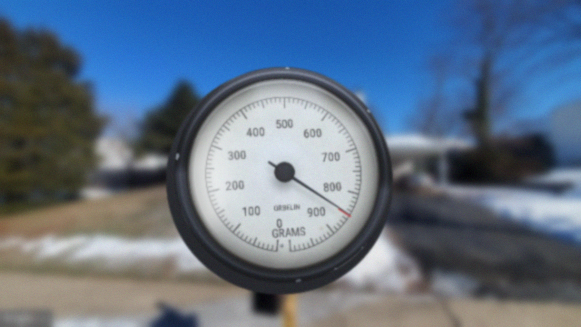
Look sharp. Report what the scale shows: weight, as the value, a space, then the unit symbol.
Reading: 850 g
